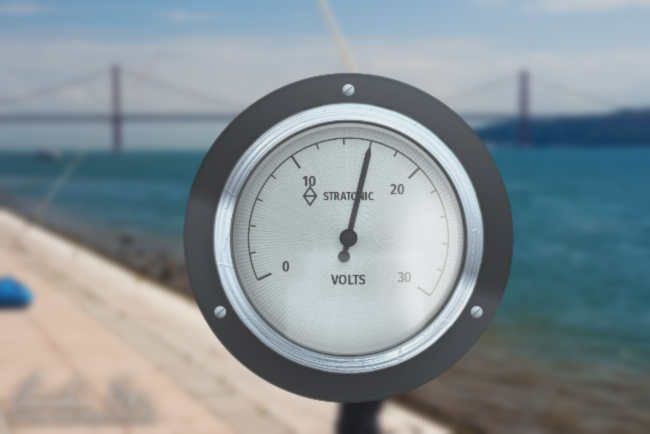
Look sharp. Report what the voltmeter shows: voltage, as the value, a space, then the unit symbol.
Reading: 16 V
